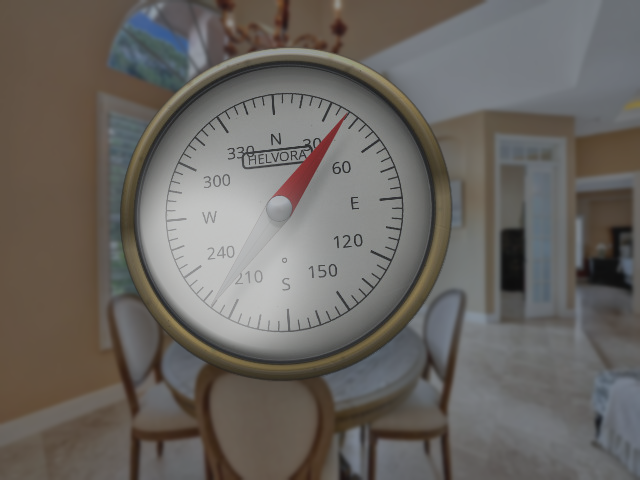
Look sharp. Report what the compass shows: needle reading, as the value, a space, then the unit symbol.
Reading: 40 °
